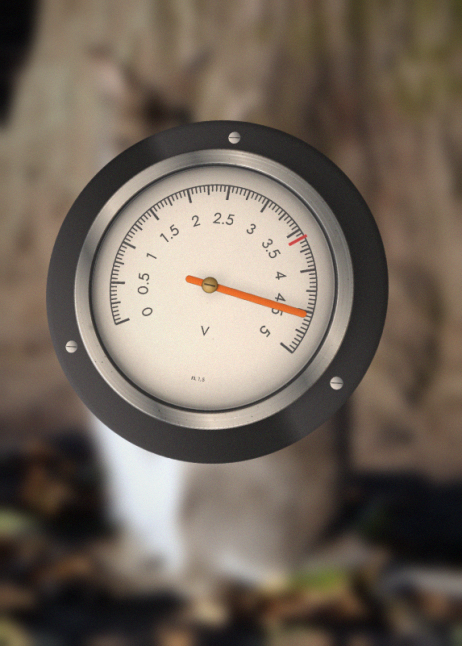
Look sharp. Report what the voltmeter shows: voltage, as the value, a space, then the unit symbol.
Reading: 4.55 V
